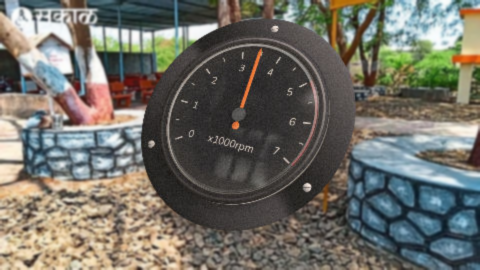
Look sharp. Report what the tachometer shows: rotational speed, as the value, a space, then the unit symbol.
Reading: 3500 rpm
